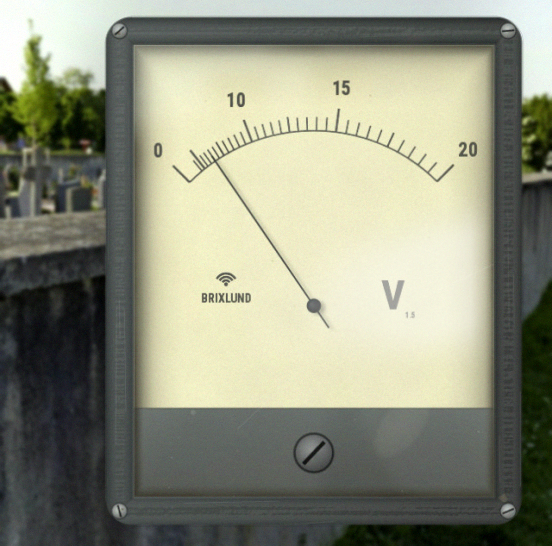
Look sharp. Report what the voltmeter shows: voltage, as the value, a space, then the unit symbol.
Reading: 6.5 V
